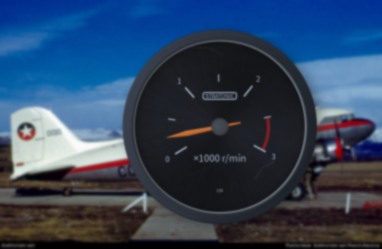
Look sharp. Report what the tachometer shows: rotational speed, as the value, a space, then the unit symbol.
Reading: 250 rpm
